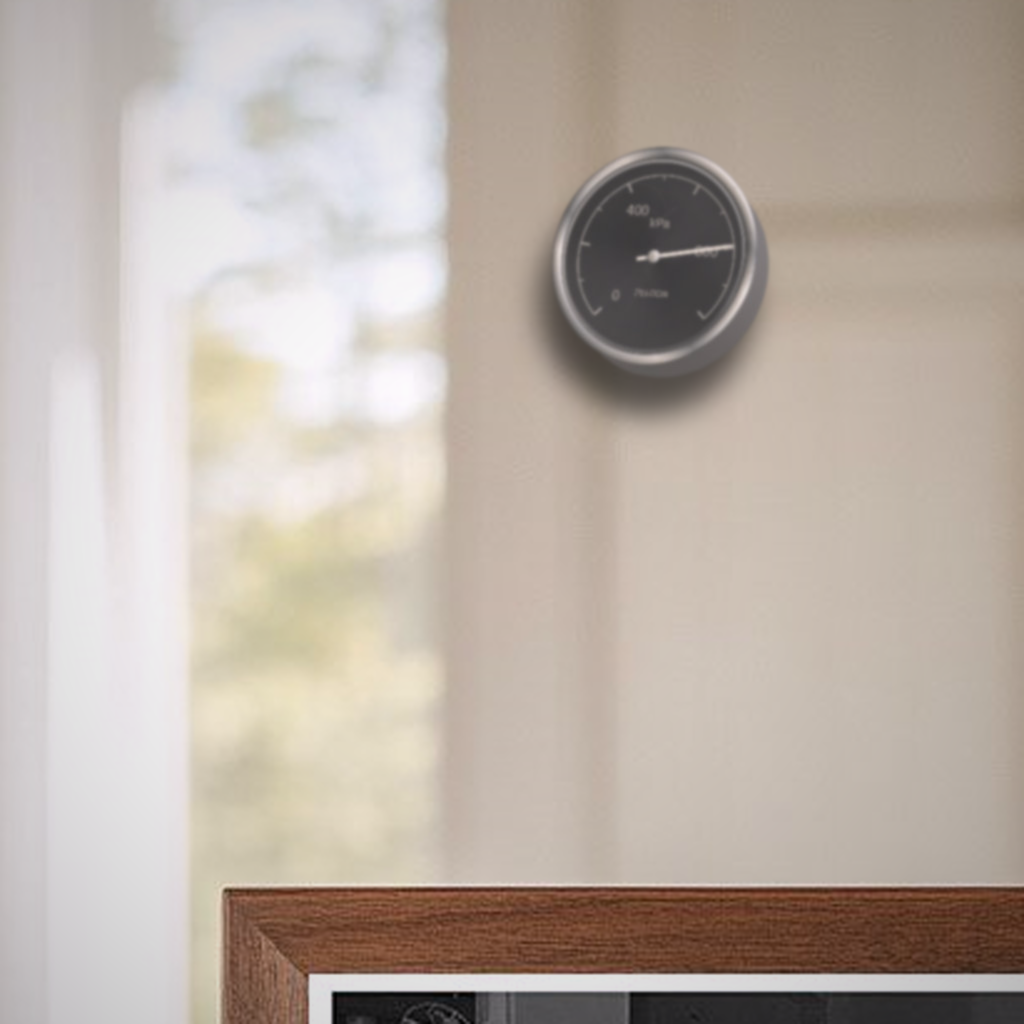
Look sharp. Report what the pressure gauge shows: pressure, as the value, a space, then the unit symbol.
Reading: 800 kPa
